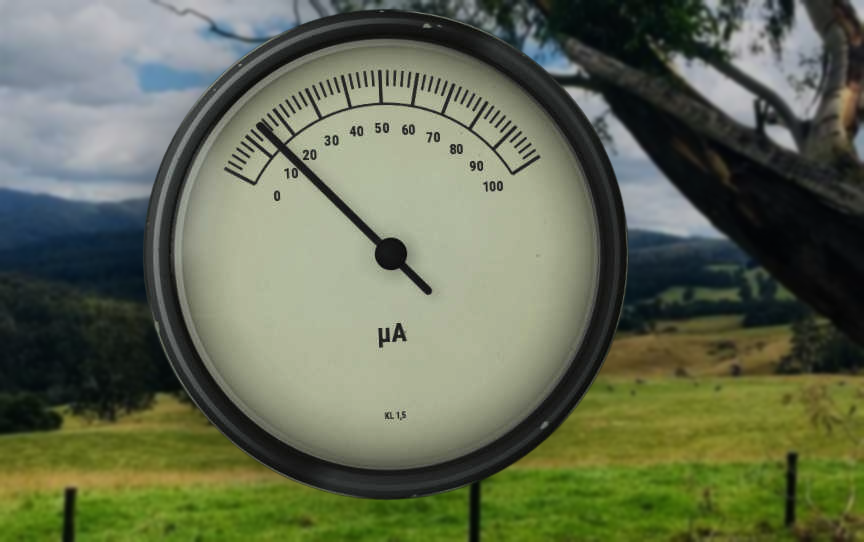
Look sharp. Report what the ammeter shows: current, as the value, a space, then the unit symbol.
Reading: 14 µA
